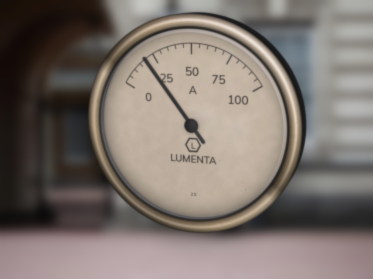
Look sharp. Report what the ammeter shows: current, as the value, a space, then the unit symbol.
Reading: 20 A
